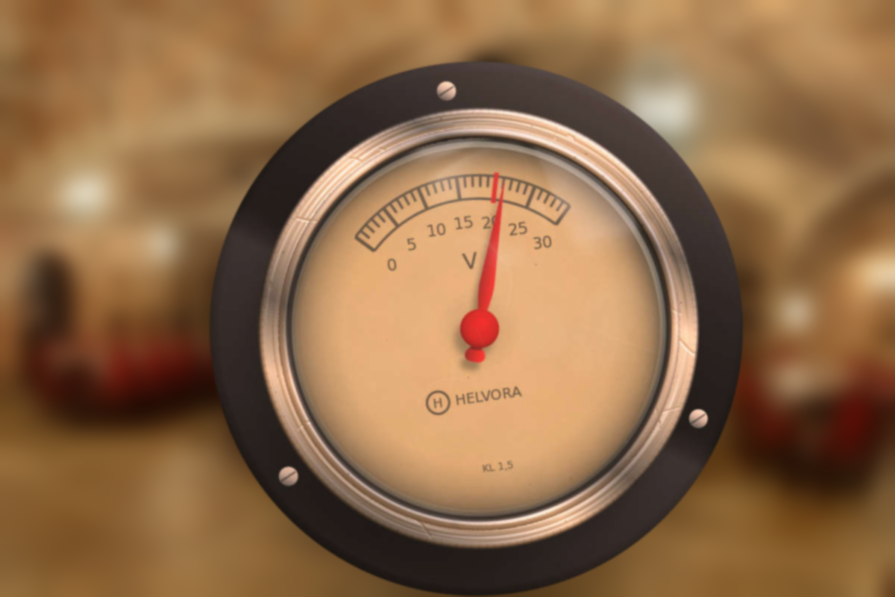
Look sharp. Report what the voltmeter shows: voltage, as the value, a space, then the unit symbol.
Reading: 21 V
